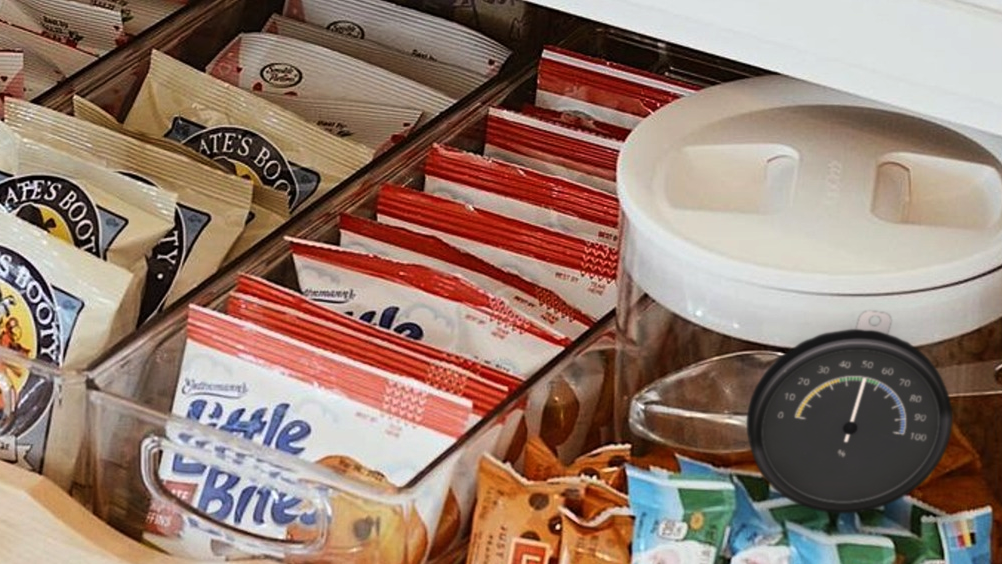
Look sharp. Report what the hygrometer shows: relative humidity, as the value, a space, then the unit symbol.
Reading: 50 %
